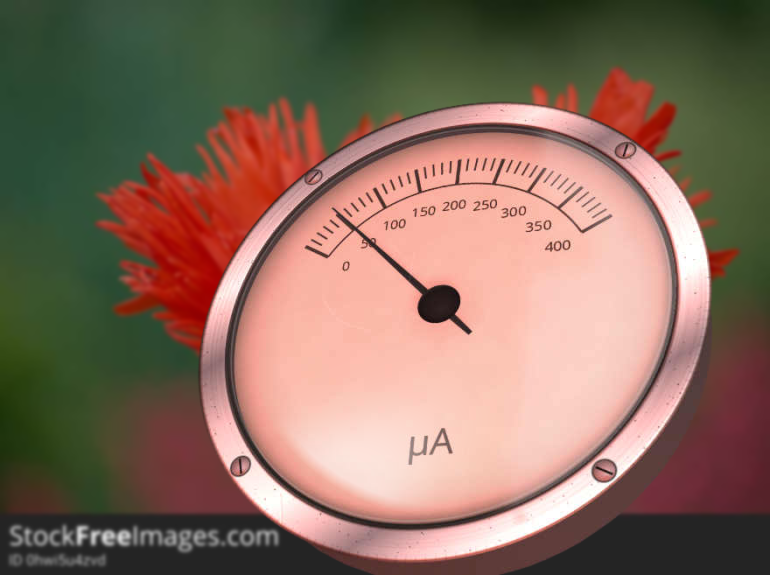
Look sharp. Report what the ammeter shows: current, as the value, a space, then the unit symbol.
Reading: 50 µA
